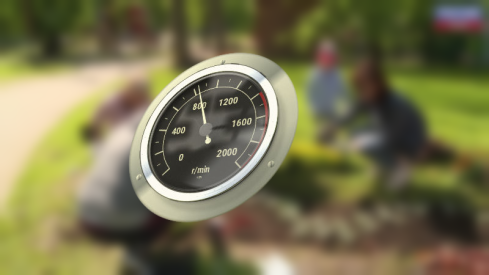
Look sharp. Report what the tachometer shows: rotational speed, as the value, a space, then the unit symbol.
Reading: 850 rpm
